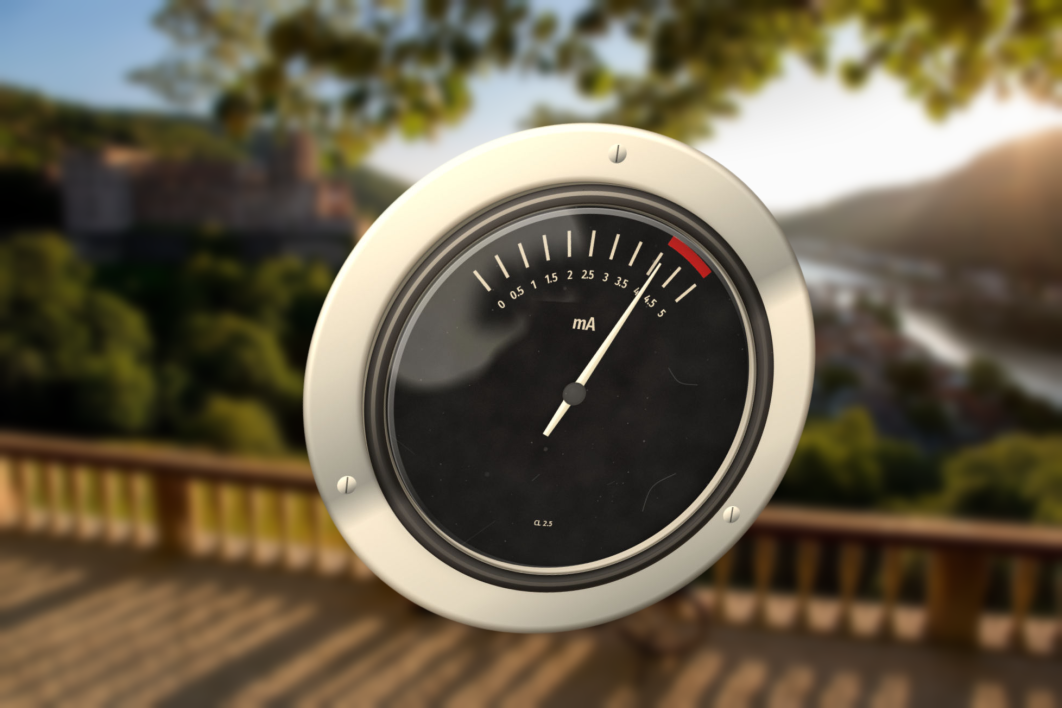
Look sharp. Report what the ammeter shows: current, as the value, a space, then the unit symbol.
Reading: 4 mA
